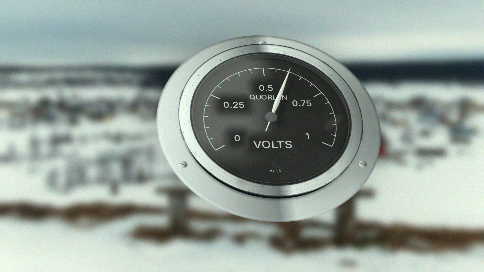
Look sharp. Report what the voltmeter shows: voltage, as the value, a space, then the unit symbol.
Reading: 0.6 V
